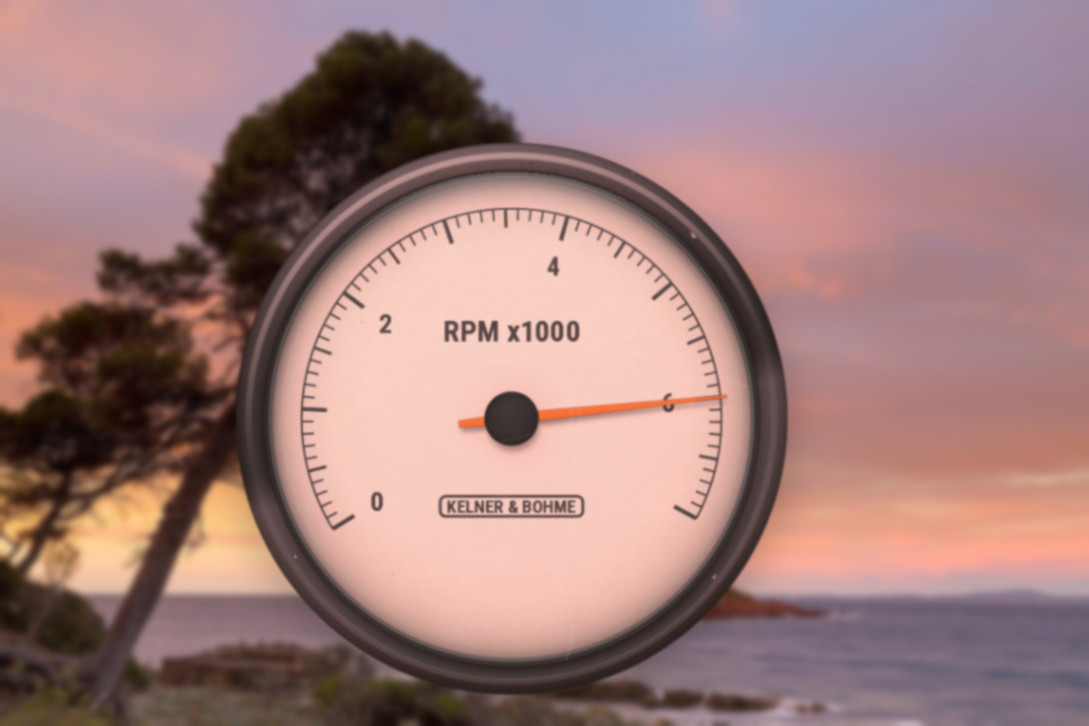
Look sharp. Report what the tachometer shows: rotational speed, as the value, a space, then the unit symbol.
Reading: 6000 rpm
